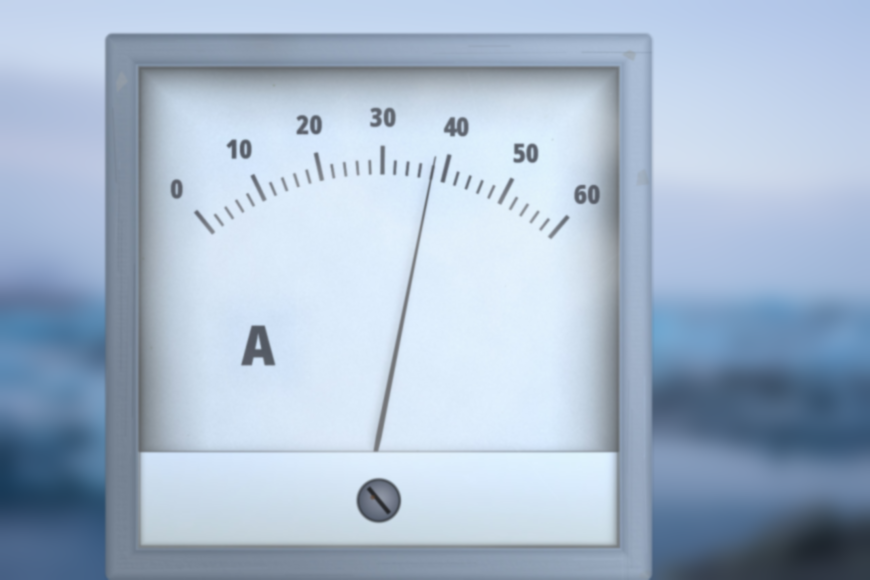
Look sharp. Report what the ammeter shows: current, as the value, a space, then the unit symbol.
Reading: 38 A
